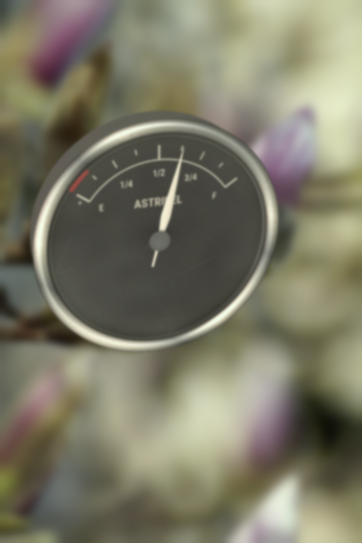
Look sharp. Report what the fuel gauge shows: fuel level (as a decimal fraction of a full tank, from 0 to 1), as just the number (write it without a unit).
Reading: 0.625
